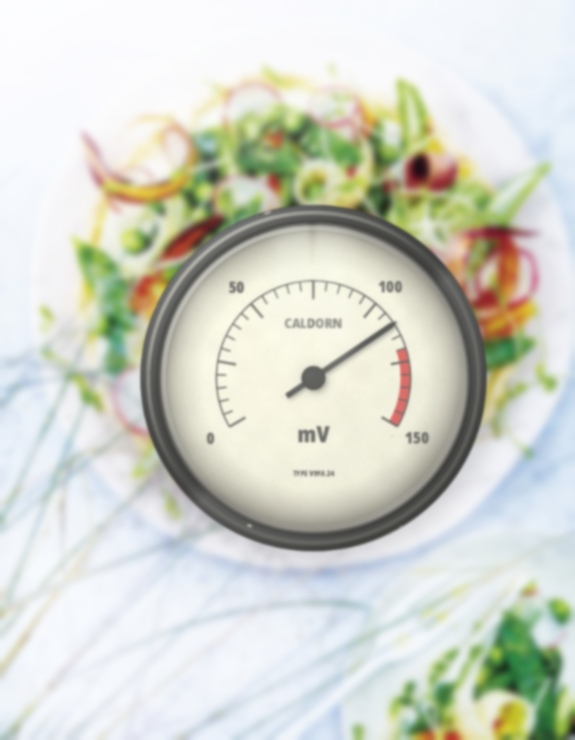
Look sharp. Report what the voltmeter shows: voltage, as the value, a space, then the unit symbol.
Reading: 110 mV
